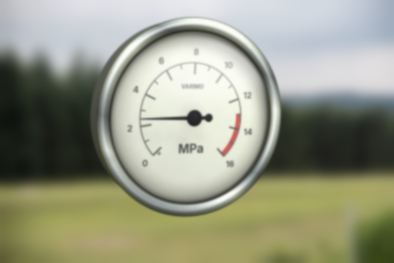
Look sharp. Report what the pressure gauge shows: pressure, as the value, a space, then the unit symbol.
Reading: 2.5 MPa
